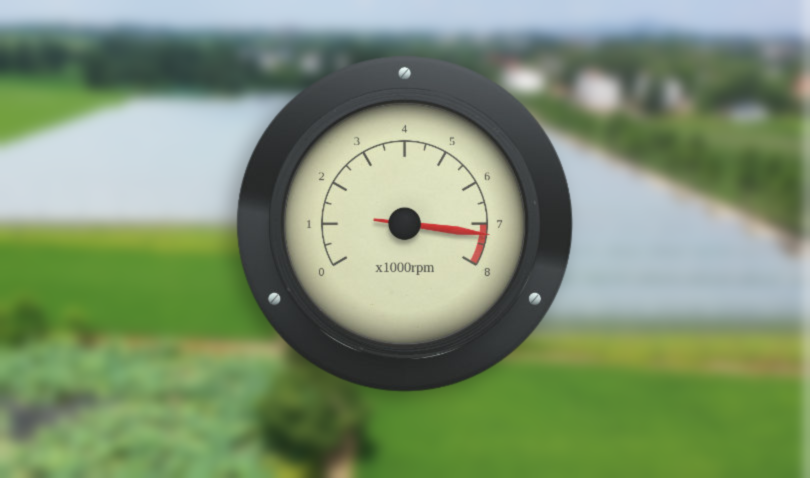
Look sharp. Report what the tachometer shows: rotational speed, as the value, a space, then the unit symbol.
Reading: 7250 rpm
